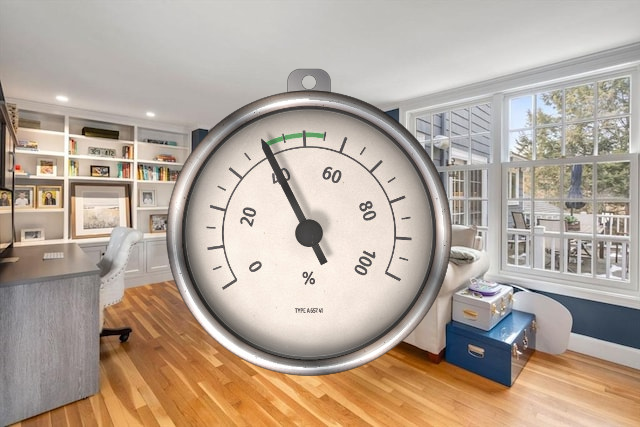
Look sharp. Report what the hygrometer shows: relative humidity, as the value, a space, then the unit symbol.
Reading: 40 %
